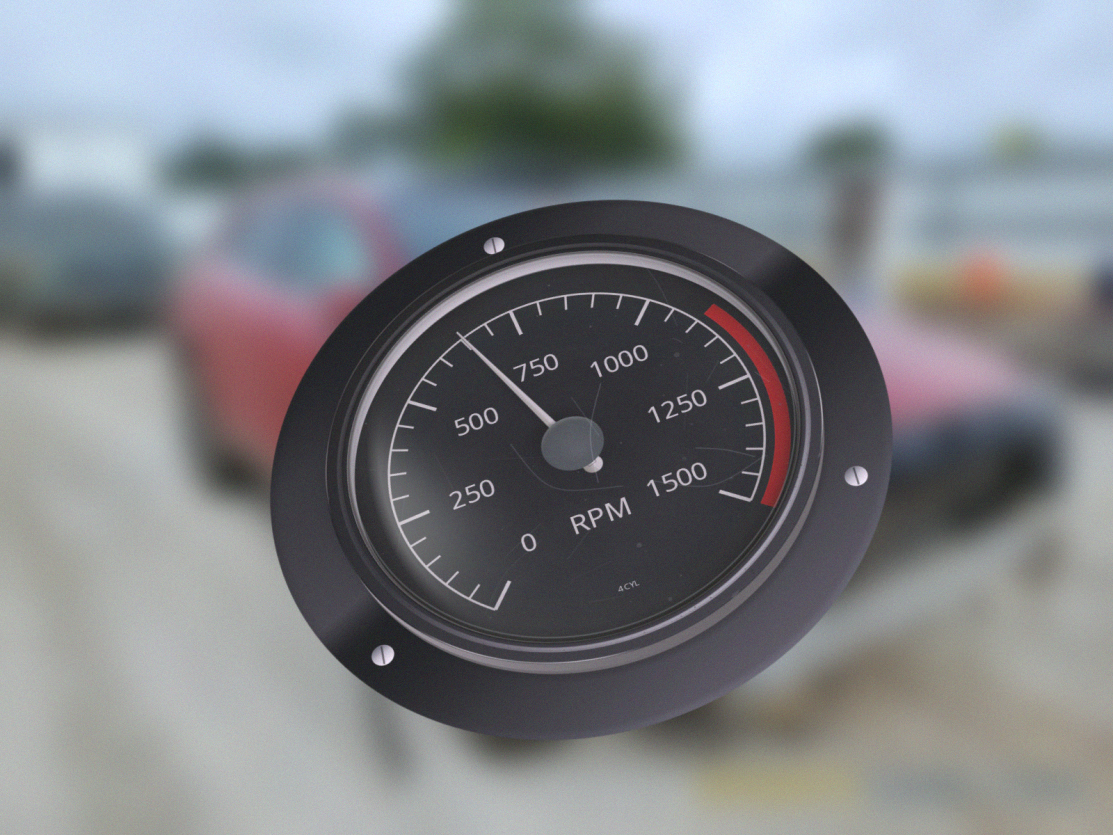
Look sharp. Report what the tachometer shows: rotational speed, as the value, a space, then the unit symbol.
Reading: 650 rpm
